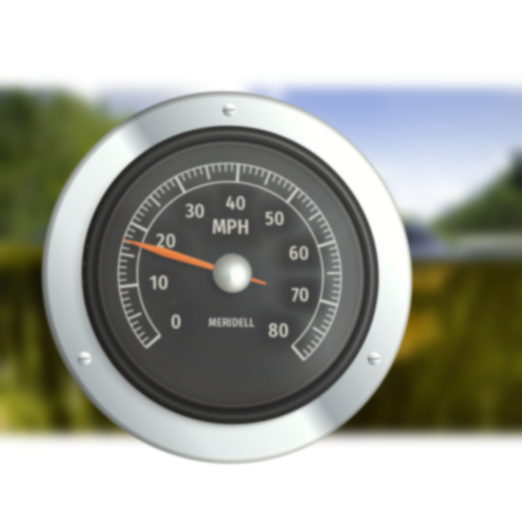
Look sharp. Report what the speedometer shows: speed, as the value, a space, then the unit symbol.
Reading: 17 mph
